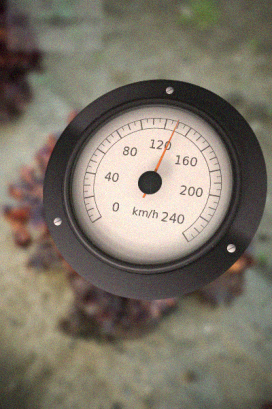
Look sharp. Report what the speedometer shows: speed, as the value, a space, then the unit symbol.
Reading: 130 km/h
